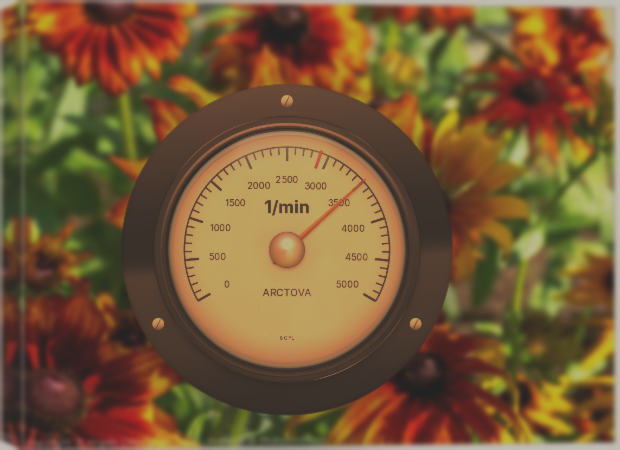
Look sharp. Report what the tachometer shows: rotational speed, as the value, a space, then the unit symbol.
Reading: 3500 rpm
